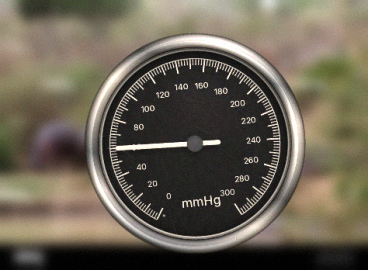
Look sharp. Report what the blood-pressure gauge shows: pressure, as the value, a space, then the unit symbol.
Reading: 60 mmHg
